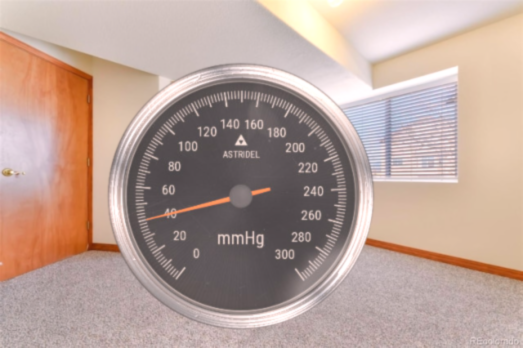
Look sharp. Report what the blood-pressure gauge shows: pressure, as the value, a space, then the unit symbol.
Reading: 40 mmHg
